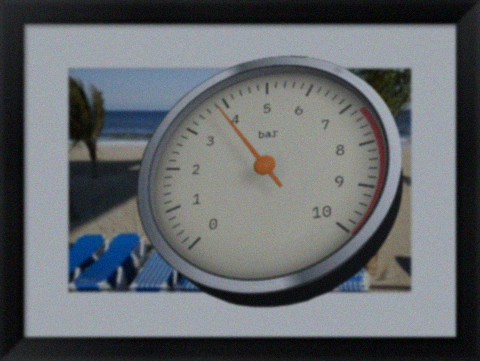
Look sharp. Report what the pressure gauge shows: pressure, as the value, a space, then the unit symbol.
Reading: 3.8 bar
